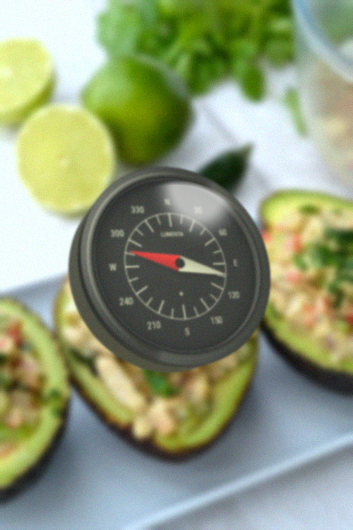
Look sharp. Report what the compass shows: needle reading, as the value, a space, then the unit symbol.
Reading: 285 °
